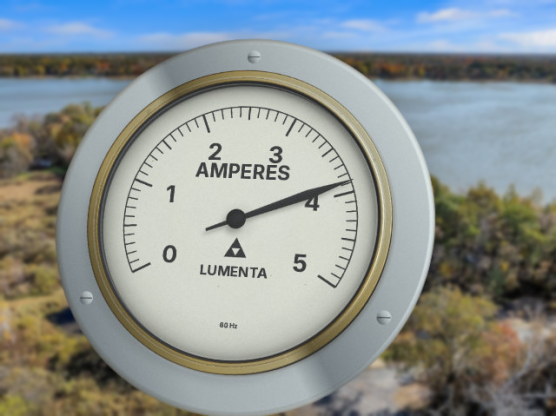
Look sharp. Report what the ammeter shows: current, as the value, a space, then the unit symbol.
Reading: 3.9 A
